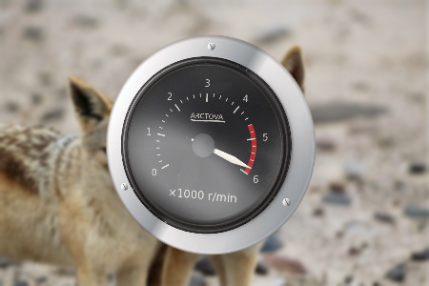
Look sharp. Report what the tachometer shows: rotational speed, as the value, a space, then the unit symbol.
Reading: 5800 rpm
